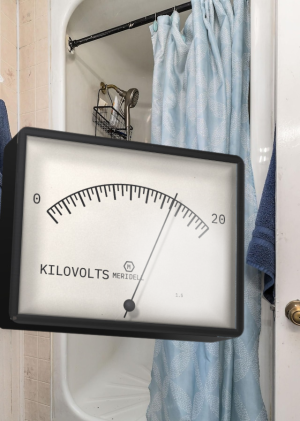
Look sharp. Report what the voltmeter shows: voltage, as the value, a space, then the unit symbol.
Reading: 15 kV
